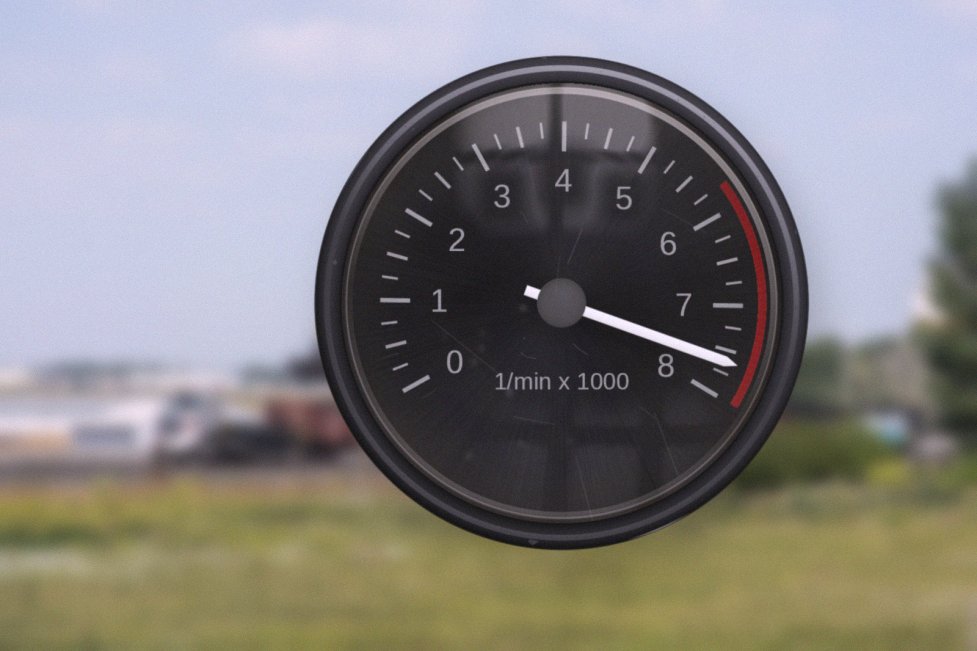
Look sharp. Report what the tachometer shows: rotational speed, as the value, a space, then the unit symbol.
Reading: 7625 rpm
